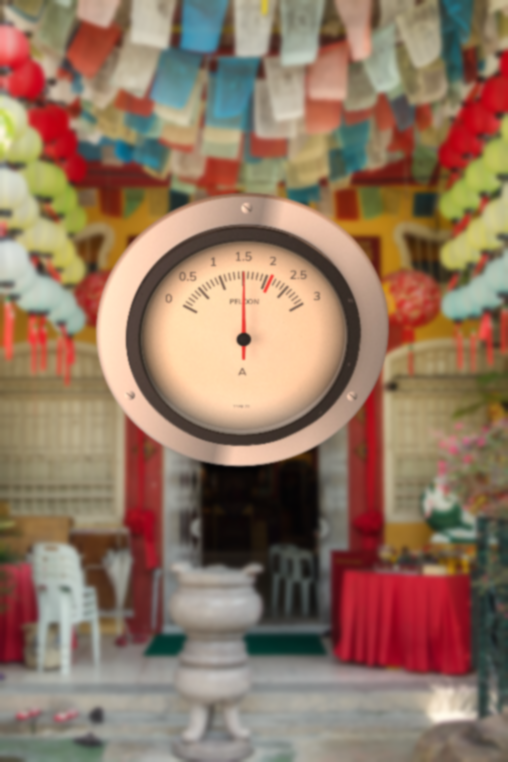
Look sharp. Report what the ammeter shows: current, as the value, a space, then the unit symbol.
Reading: 1.5 A
